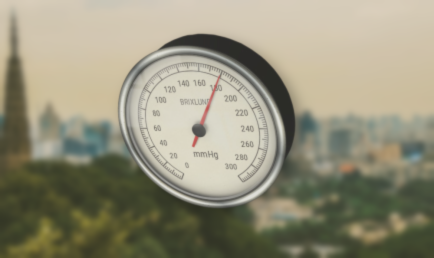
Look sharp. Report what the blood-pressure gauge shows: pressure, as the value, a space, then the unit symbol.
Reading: 180 mmHg
